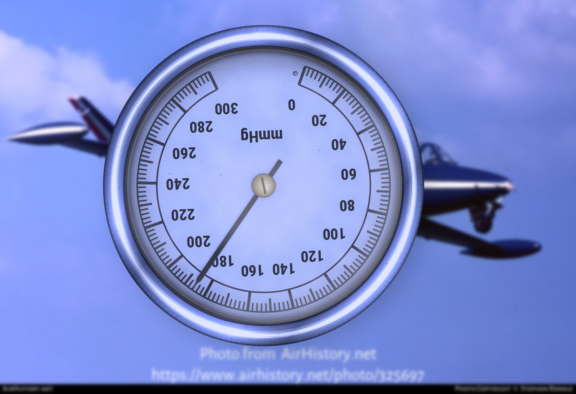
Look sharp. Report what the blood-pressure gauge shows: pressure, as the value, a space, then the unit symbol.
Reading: 186 mmHg
